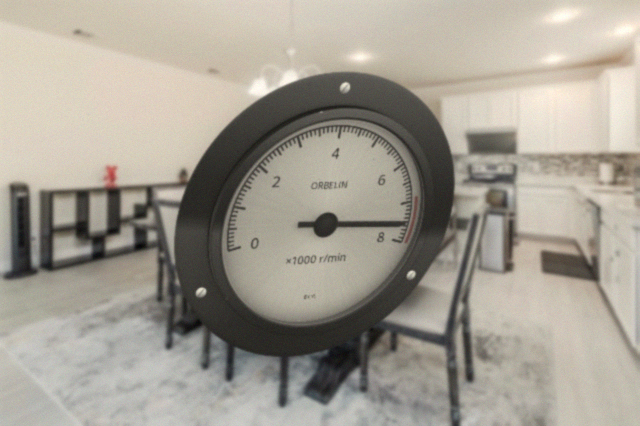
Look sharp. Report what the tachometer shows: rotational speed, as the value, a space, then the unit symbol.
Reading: 7500 rpm
